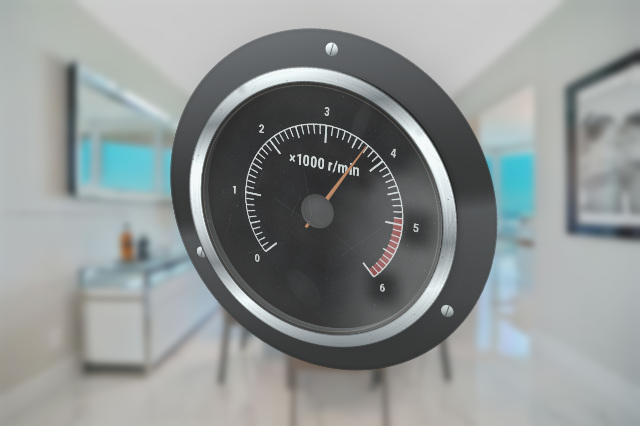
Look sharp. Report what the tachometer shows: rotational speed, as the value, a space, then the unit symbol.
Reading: 3700 rpm
